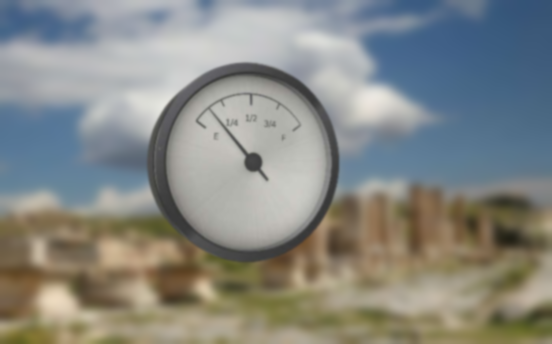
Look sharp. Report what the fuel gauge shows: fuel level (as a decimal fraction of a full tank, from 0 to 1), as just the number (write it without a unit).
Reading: 0.125
